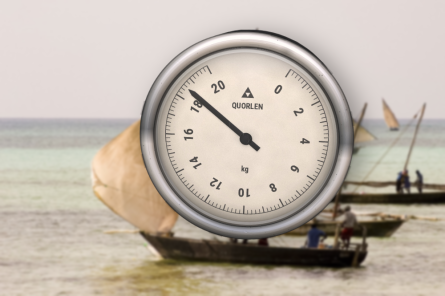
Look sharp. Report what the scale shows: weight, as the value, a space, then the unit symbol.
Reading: 18.6 kg
